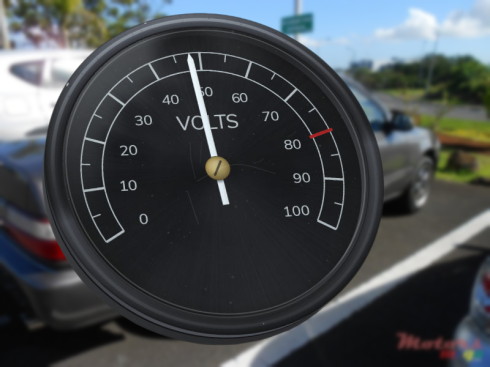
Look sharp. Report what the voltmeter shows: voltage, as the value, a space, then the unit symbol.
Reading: 47.5 V
